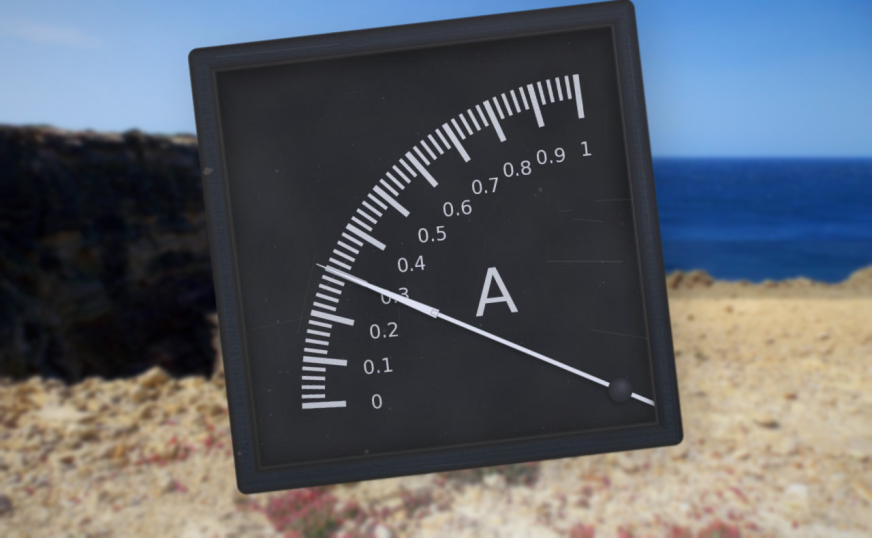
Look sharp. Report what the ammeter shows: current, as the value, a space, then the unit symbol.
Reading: 0.3 A
